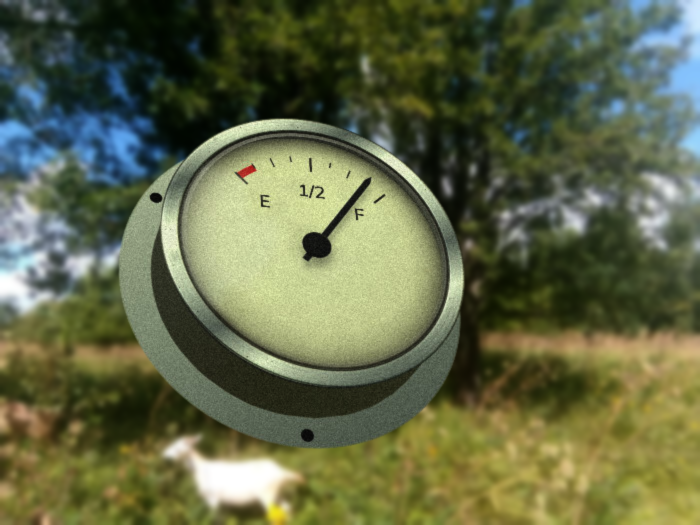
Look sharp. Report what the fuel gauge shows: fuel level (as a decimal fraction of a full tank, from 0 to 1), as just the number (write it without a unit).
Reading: 0.875
